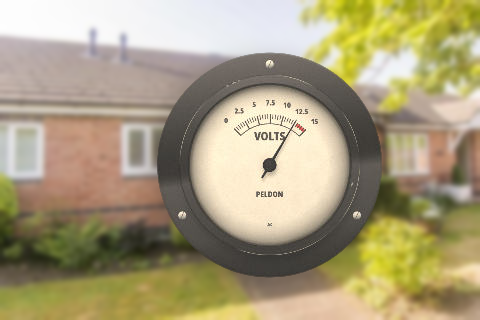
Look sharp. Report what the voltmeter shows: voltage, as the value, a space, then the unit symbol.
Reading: 12.5 V
